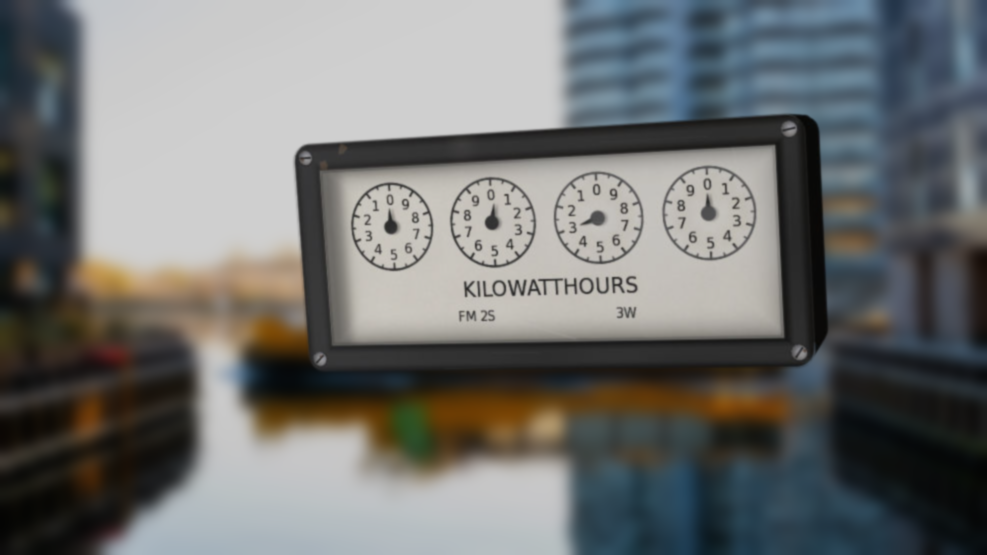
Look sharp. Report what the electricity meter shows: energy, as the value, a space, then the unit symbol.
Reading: 30 kWh
